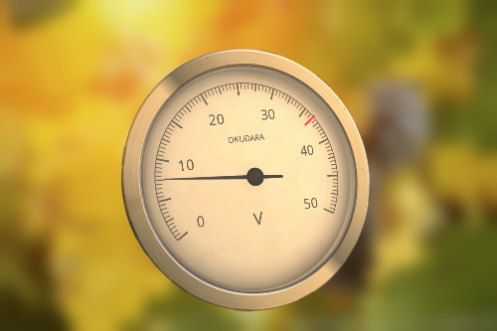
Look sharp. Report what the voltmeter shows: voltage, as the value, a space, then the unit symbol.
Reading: 7.5 V
